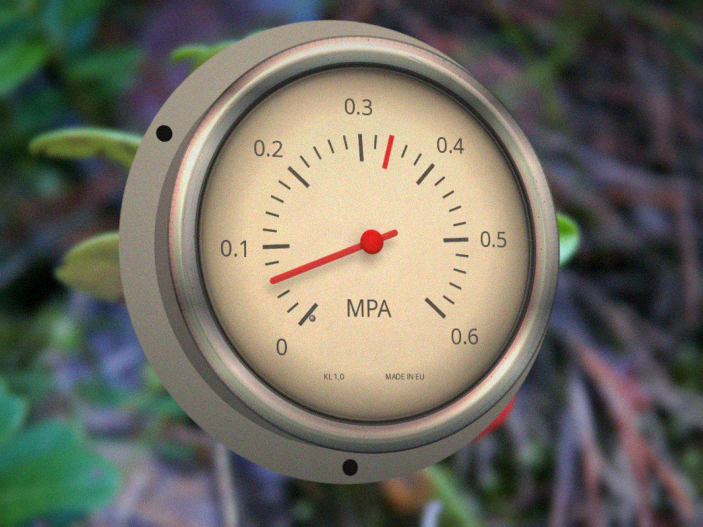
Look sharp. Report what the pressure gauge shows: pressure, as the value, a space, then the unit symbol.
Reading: 0.06 MPa
